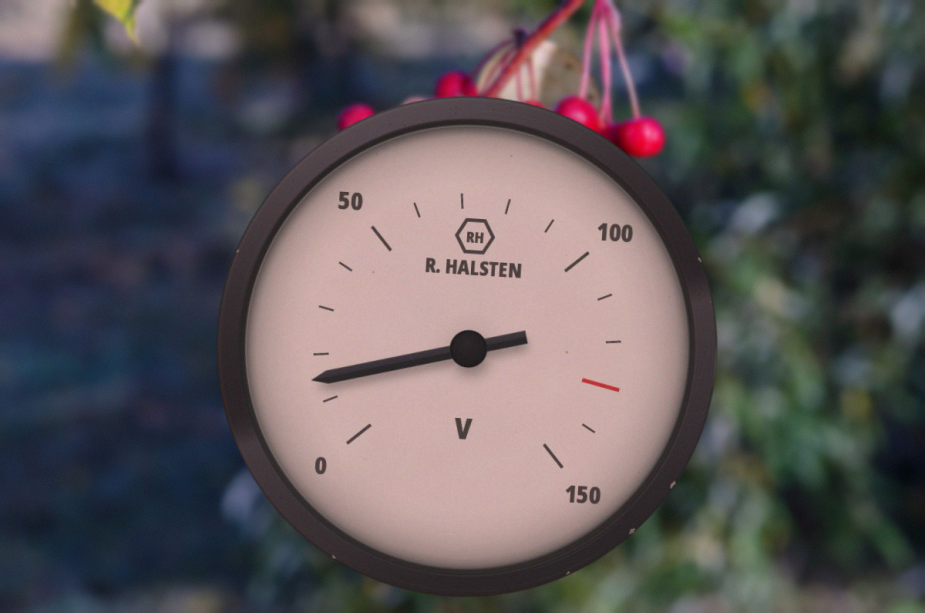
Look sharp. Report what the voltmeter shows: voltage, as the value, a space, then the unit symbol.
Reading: 15 V
